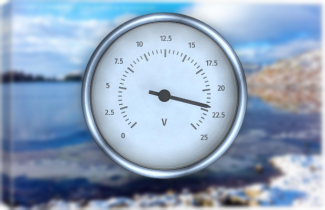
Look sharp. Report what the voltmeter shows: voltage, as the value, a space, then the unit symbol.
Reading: 22 V
